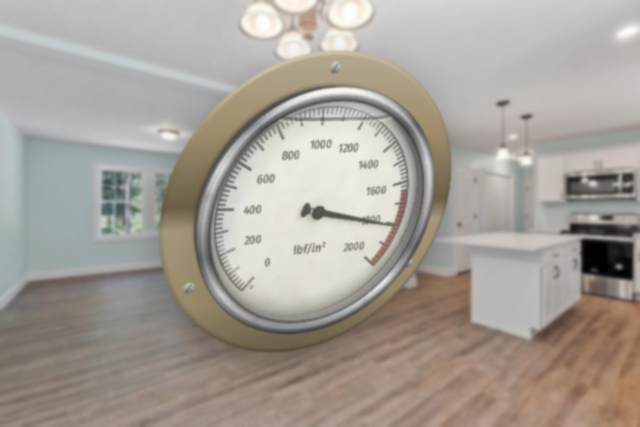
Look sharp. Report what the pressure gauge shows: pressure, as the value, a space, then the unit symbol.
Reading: 1800 psi
